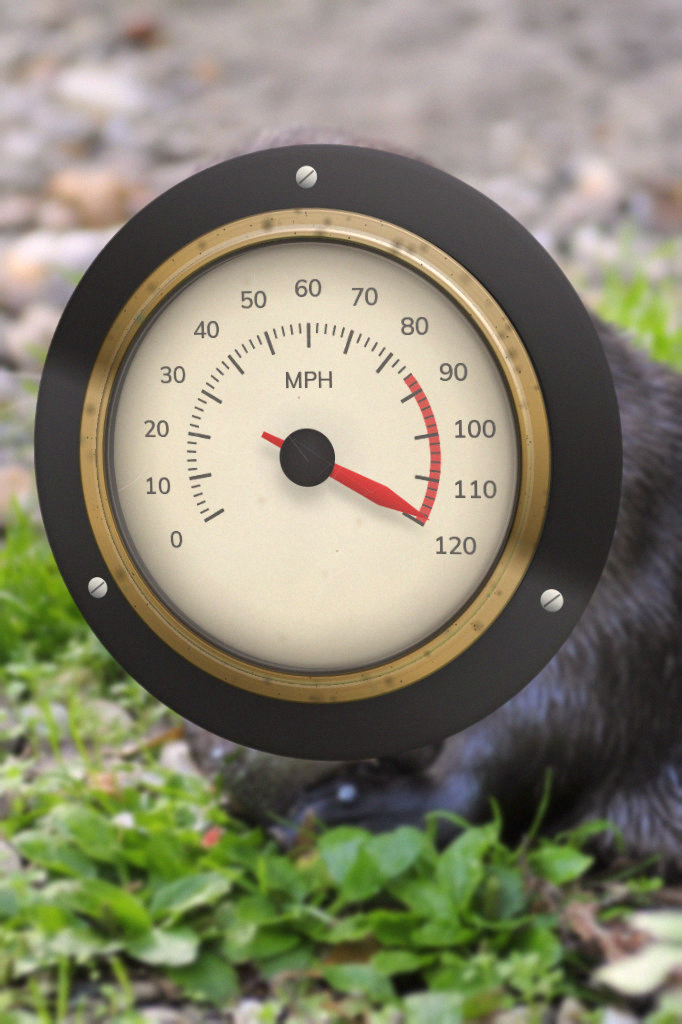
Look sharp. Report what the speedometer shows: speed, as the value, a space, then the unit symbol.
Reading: 118 mph
